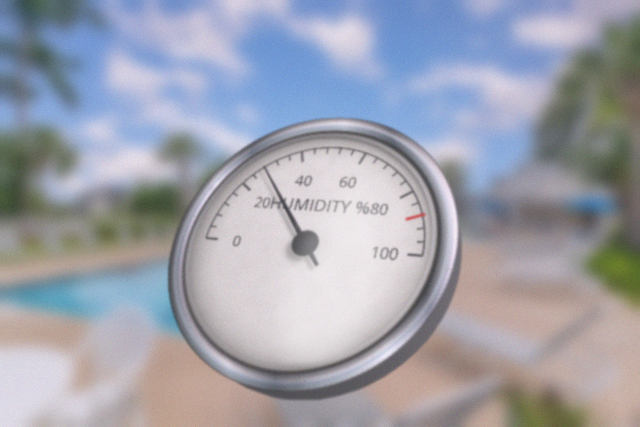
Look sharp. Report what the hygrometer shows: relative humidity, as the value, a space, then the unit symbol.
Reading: 28 %
